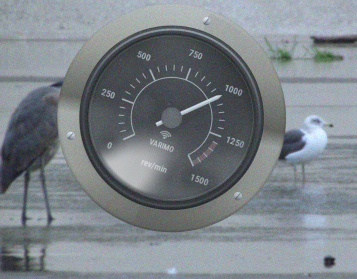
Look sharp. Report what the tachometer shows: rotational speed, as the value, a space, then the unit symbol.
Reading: 1000 rpm
